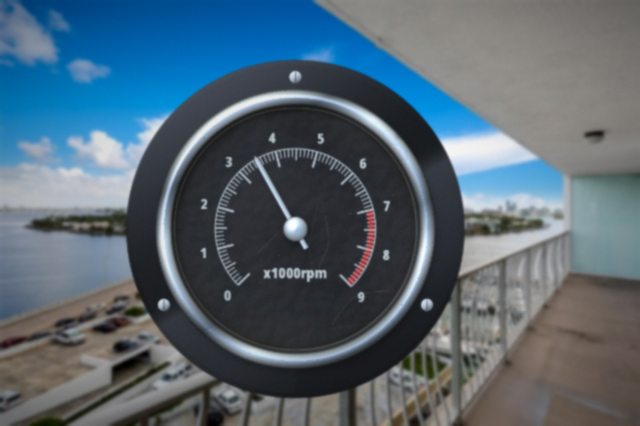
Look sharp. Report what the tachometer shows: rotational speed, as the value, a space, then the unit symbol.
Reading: 3500 rpm
